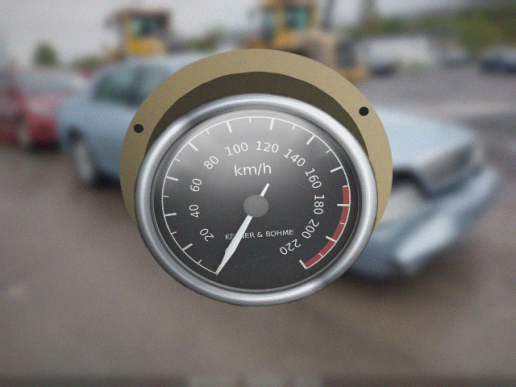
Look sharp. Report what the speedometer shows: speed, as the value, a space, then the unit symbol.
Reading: 0 km/h
